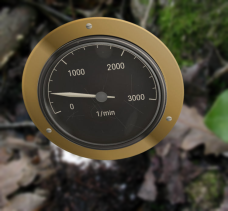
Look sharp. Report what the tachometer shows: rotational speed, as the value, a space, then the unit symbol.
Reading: 400 rpm
